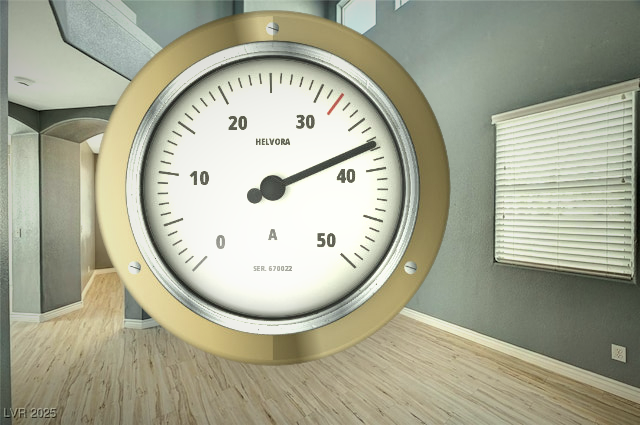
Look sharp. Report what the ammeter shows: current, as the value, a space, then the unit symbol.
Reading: 37.5 A
